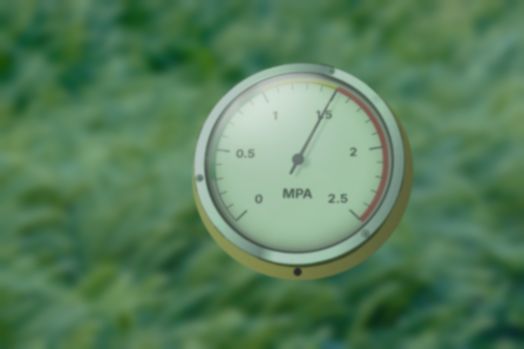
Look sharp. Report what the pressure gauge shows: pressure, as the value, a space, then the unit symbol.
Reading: 1.5 MPa
